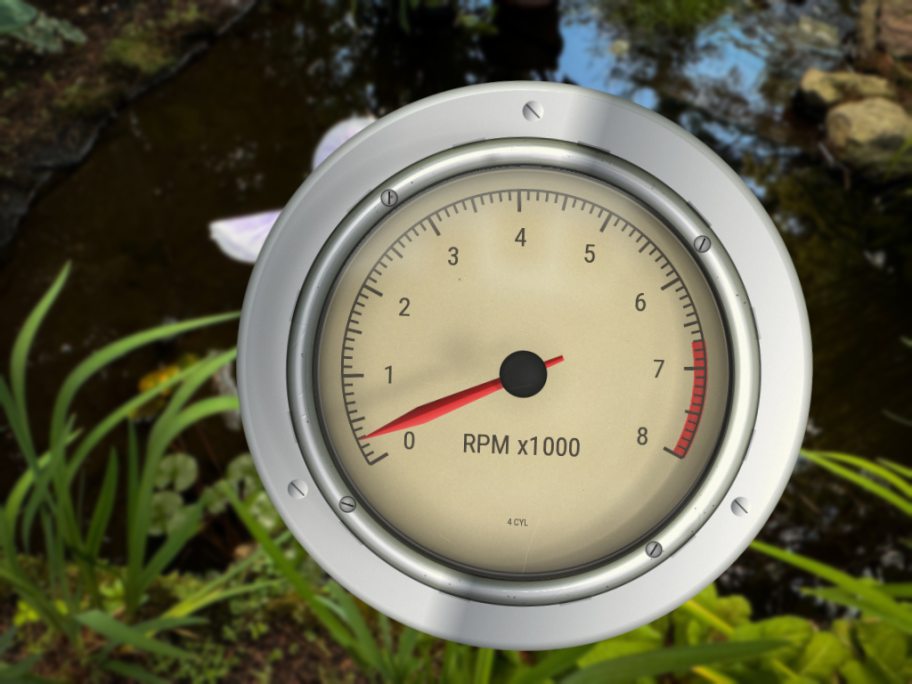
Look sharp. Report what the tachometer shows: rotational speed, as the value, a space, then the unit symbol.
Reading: 300 rpm
